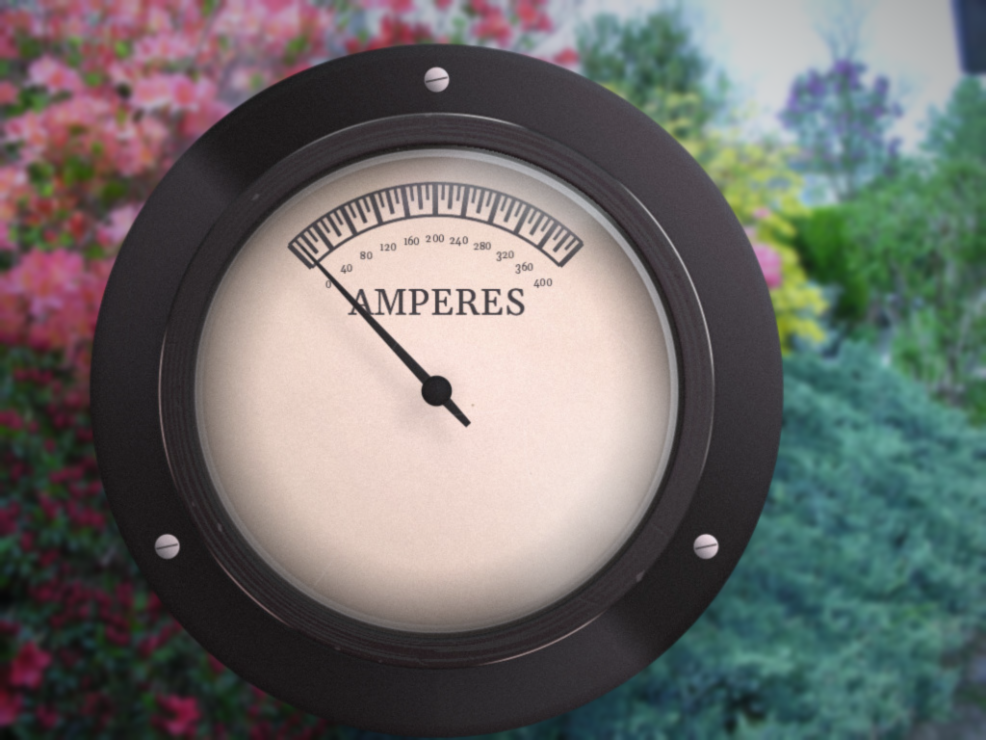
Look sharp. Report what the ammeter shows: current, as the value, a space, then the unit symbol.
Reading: 10 A
